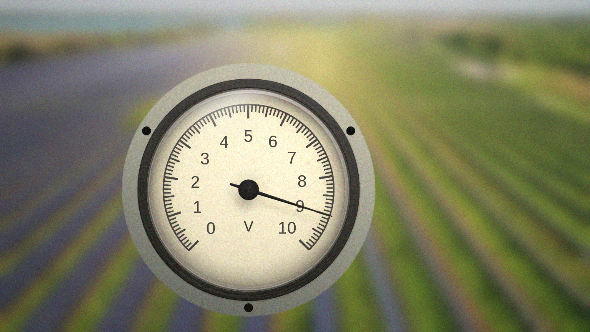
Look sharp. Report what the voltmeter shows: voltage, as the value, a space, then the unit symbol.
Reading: 9 V
